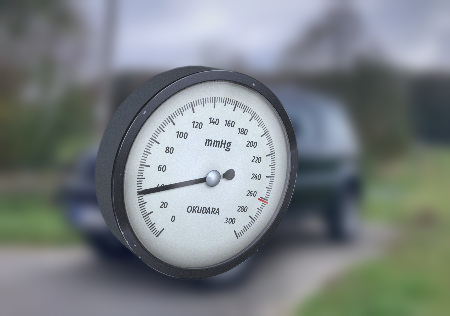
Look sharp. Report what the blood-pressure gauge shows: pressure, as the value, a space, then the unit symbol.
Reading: 40 mmHg
